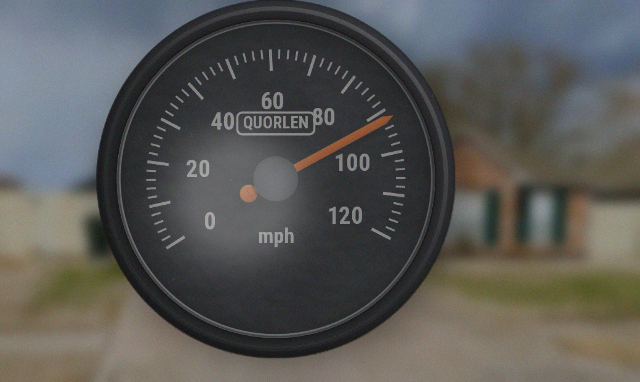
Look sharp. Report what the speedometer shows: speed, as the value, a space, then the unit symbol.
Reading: 92 mph
